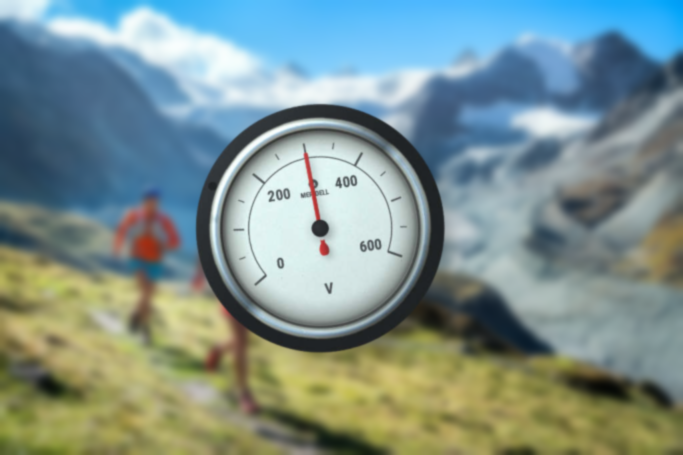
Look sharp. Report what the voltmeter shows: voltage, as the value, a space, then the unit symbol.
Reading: 300 V
